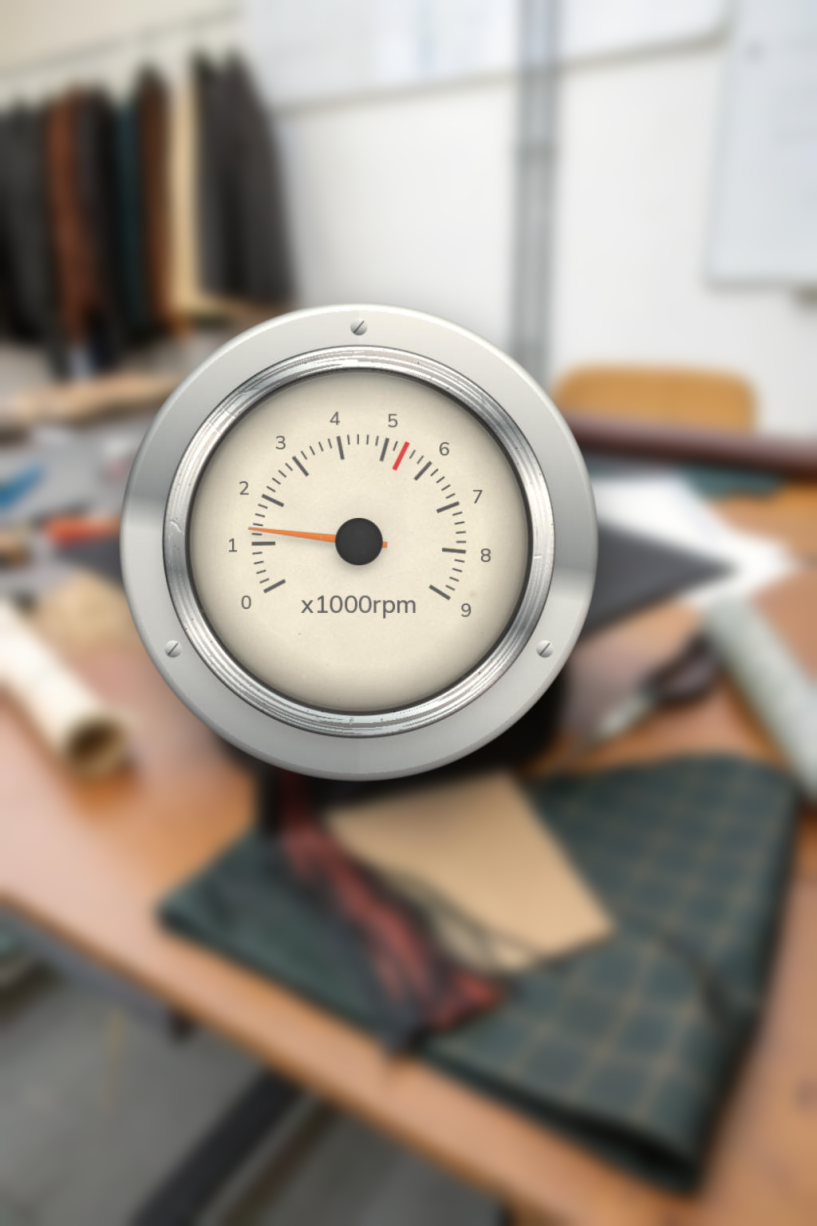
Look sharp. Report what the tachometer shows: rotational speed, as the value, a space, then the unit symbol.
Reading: 1300 rpm
